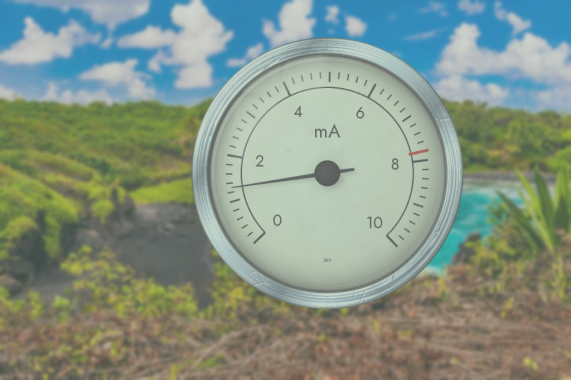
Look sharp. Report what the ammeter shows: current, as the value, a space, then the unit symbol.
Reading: 1.3 mA
